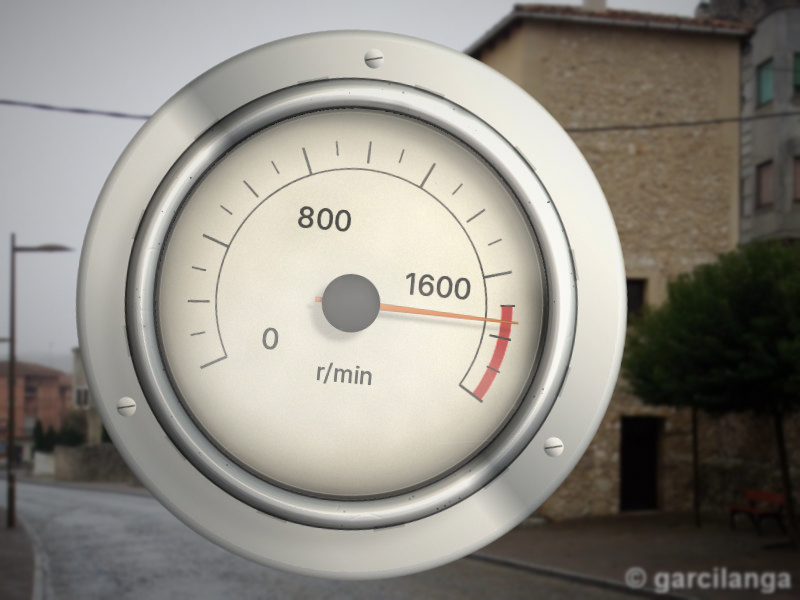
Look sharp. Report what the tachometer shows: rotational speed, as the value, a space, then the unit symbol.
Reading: 1750 rpm
